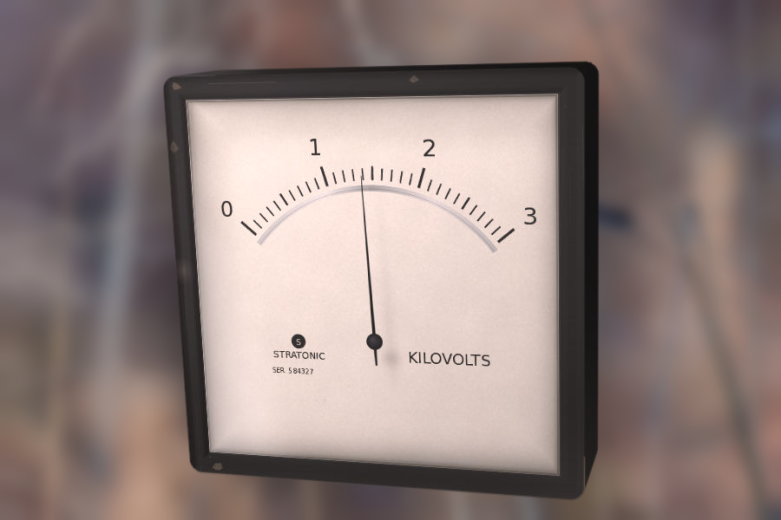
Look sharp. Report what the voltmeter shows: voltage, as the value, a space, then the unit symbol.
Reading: 1.4 kV
